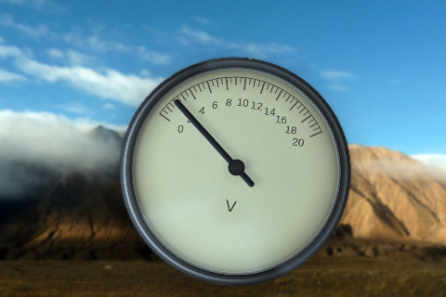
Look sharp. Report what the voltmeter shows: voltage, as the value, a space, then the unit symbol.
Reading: 2 V
